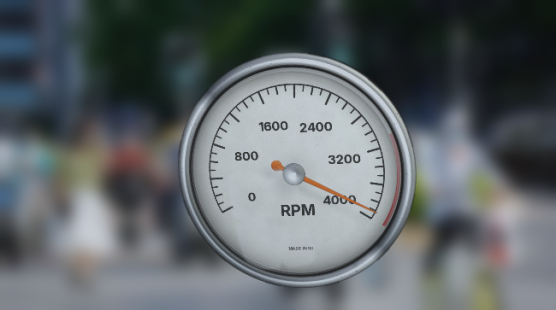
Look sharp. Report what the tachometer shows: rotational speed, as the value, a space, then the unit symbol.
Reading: 3900 rpm
